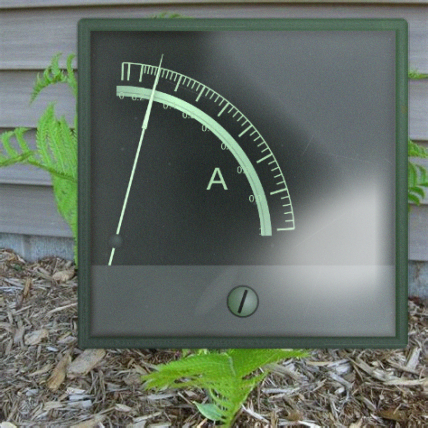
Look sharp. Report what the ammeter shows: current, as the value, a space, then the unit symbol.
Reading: 0.3 A
